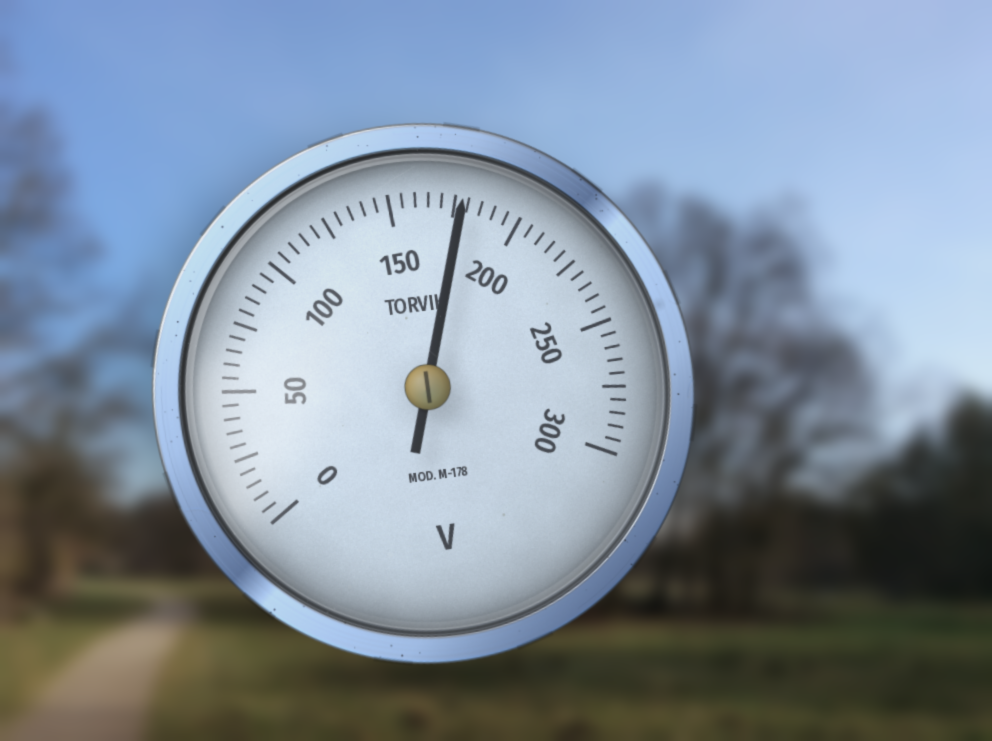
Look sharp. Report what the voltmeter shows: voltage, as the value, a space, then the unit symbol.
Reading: 177.5 V
